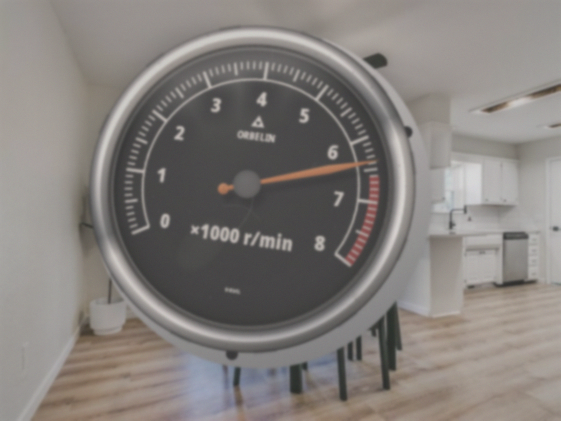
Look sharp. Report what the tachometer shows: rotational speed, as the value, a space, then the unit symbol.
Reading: 6400 rpm
